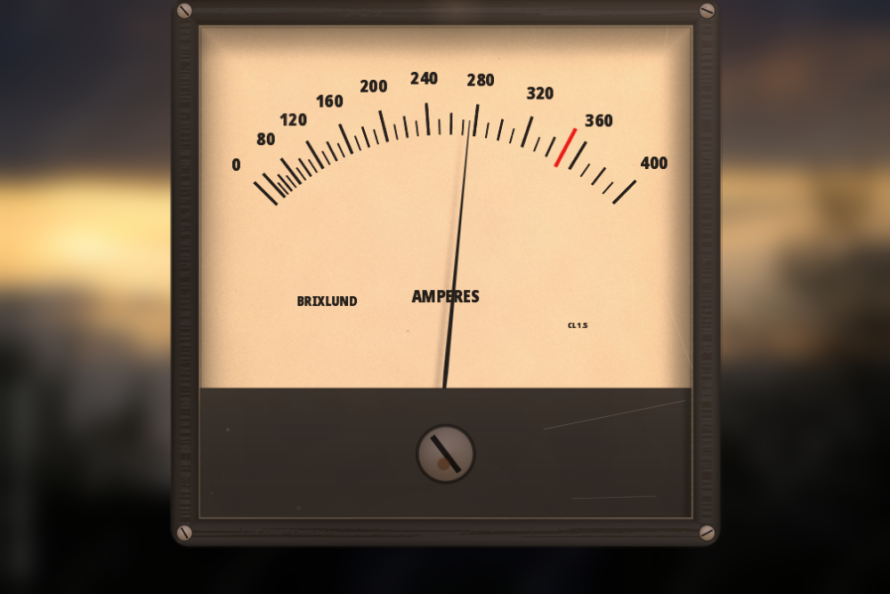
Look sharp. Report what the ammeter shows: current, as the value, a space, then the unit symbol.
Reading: 275 A
